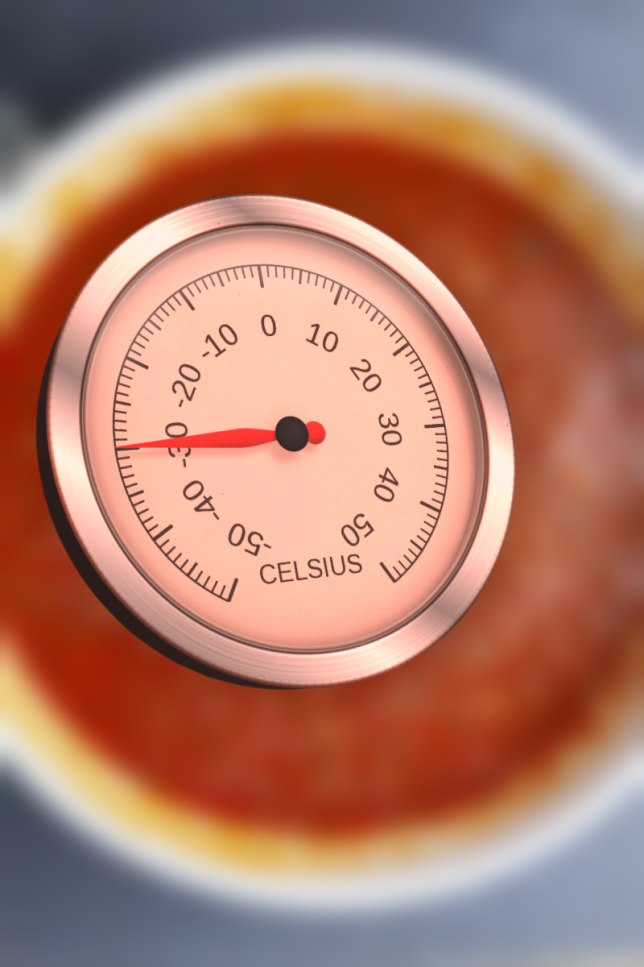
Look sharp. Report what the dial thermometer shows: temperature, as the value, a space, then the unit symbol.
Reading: -30 °C
